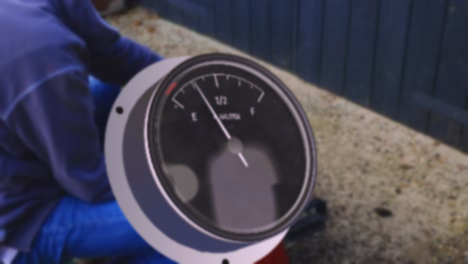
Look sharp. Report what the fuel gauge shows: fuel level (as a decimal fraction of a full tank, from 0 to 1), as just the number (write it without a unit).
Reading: 0.25
